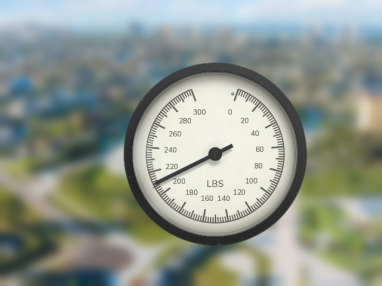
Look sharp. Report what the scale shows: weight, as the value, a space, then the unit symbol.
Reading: 210 lb
